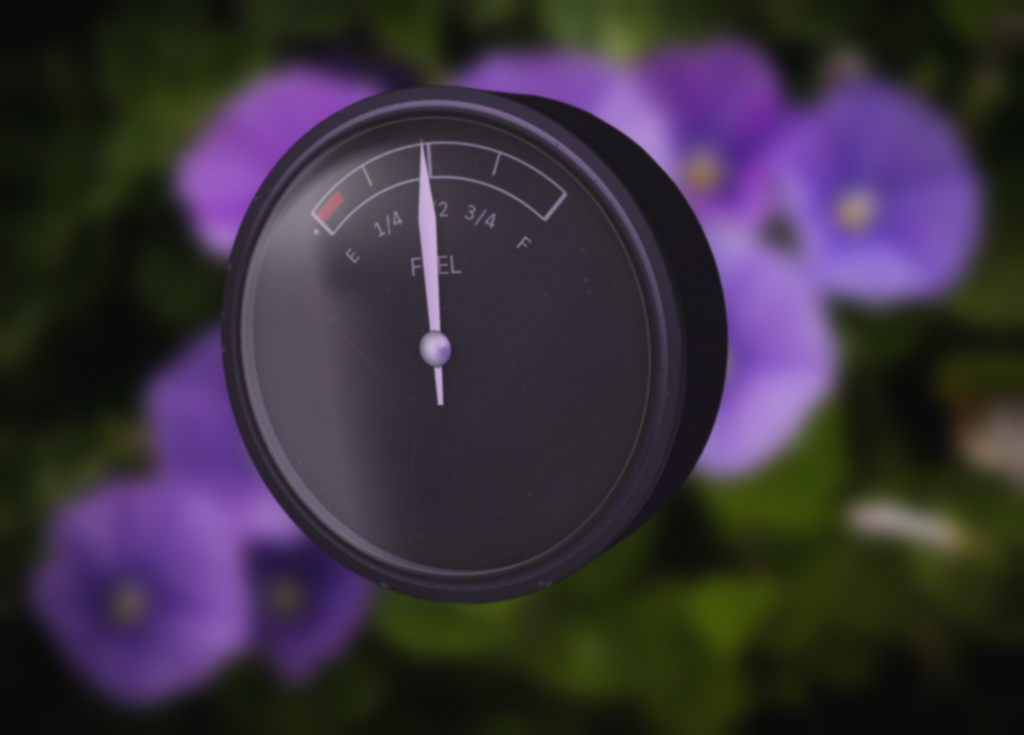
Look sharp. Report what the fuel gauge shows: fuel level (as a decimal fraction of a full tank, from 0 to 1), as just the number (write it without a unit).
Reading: 0.5
